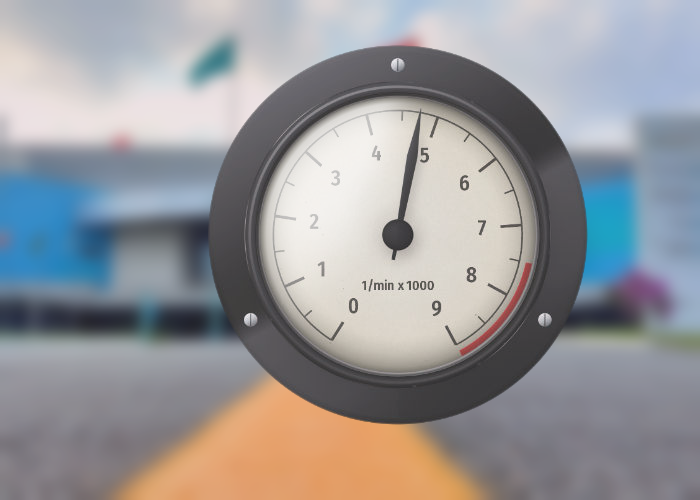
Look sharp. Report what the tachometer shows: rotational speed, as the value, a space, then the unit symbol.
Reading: 4750 rpm
